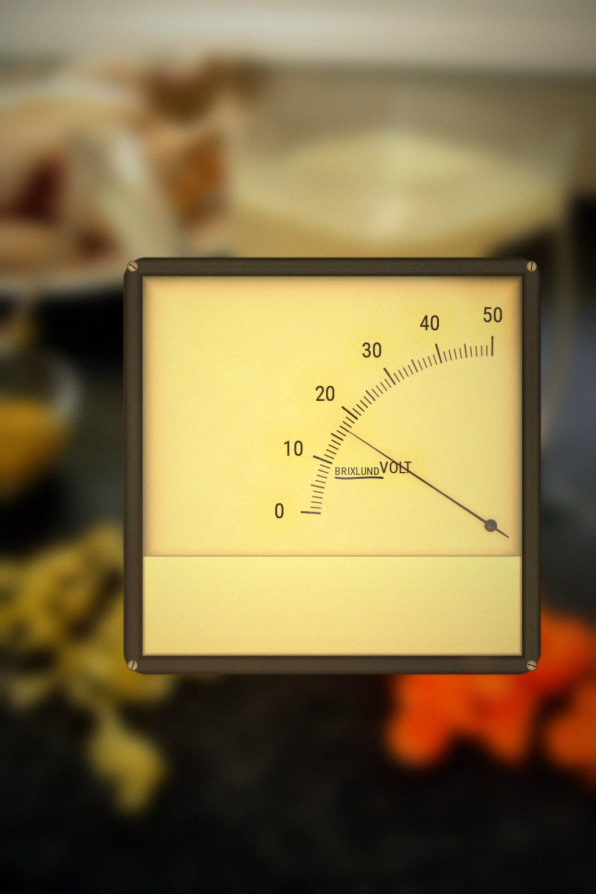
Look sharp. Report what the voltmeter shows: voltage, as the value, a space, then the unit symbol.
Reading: 17 V
